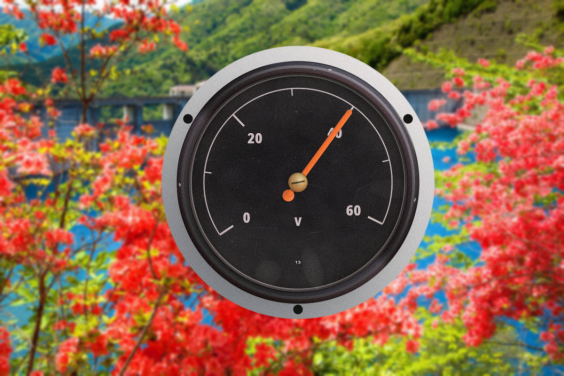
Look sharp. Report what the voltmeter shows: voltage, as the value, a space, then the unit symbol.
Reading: 40 V
